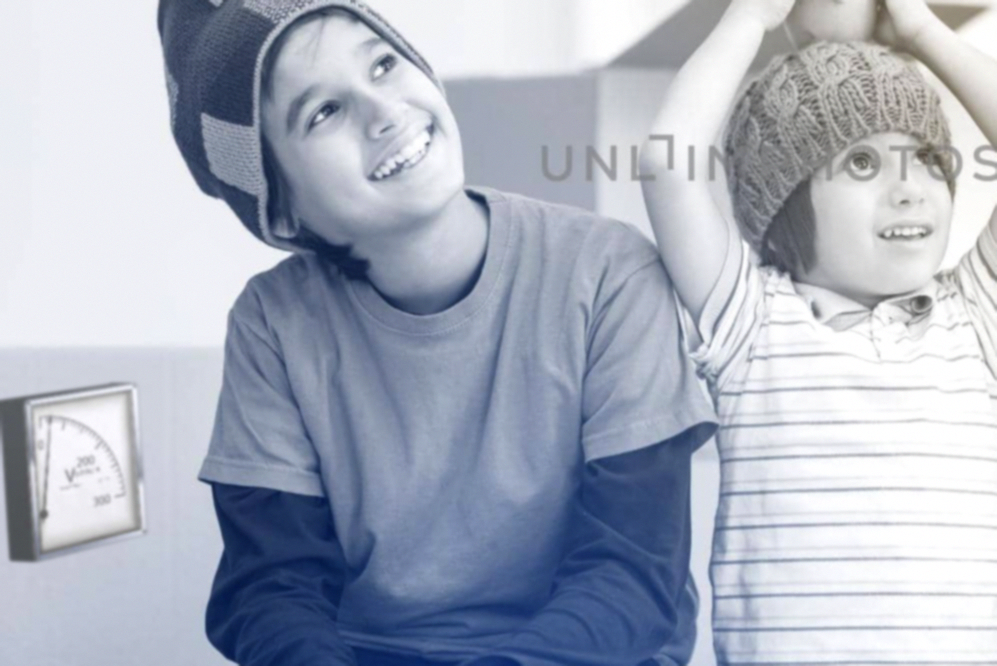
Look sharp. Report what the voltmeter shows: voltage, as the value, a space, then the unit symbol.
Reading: 50 V
